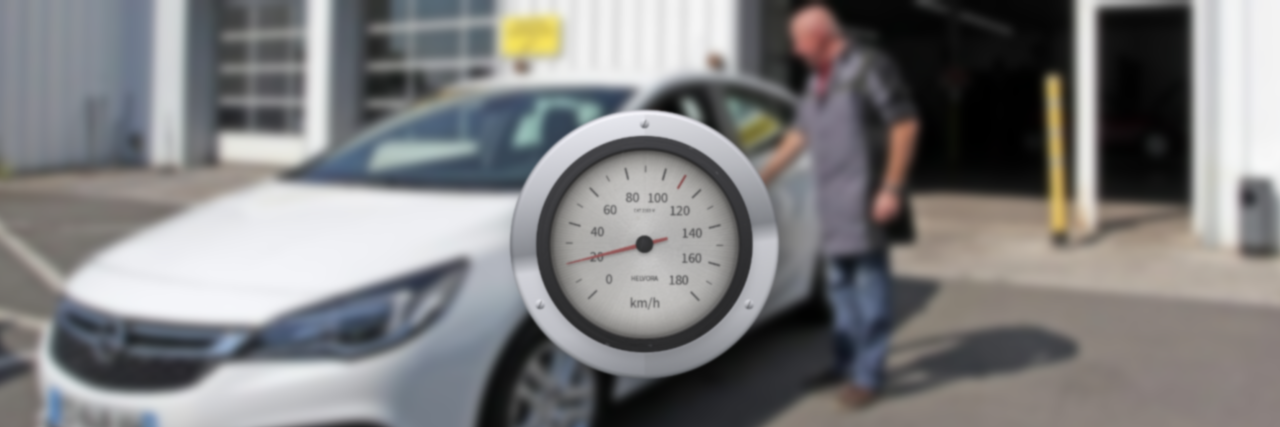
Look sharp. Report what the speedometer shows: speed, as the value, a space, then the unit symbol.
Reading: 20 km/h
